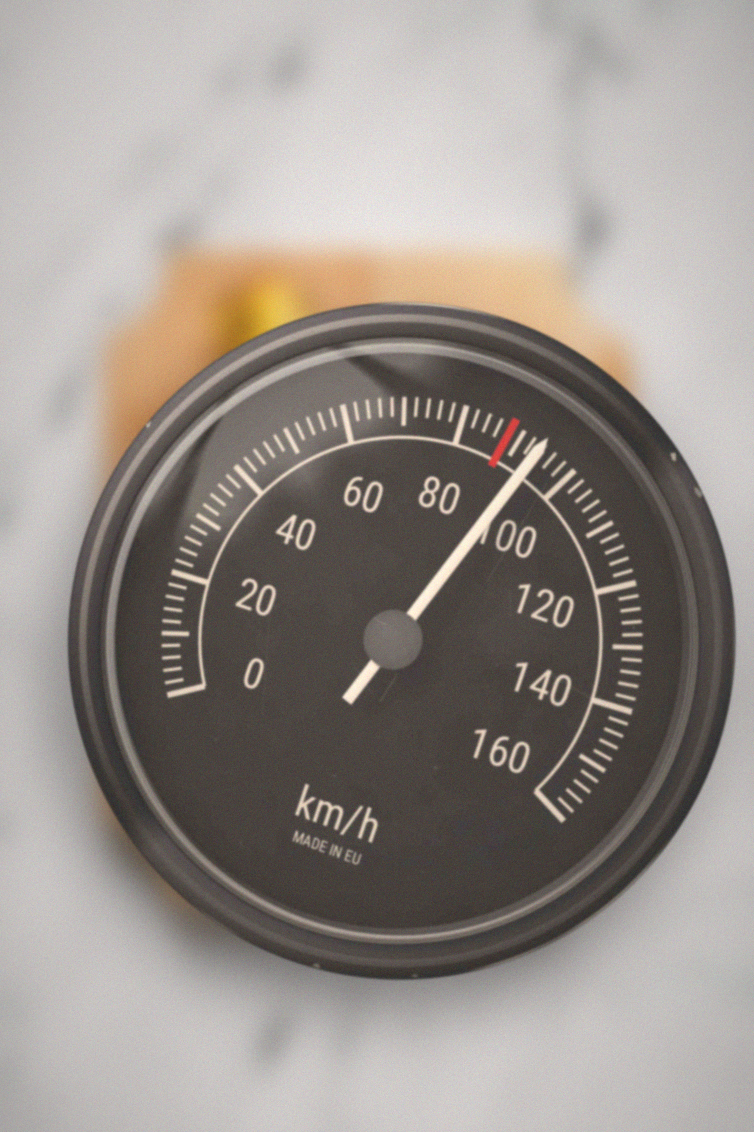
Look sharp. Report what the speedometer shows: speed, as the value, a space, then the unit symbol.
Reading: 94 km/h
